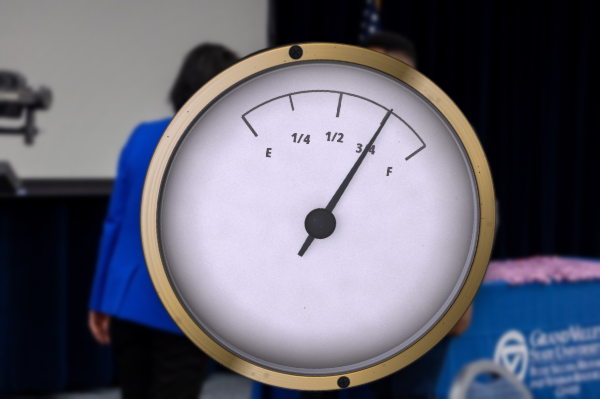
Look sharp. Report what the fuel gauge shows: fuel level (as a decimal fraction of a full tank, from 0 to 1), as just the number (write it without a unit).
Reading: 0.75
